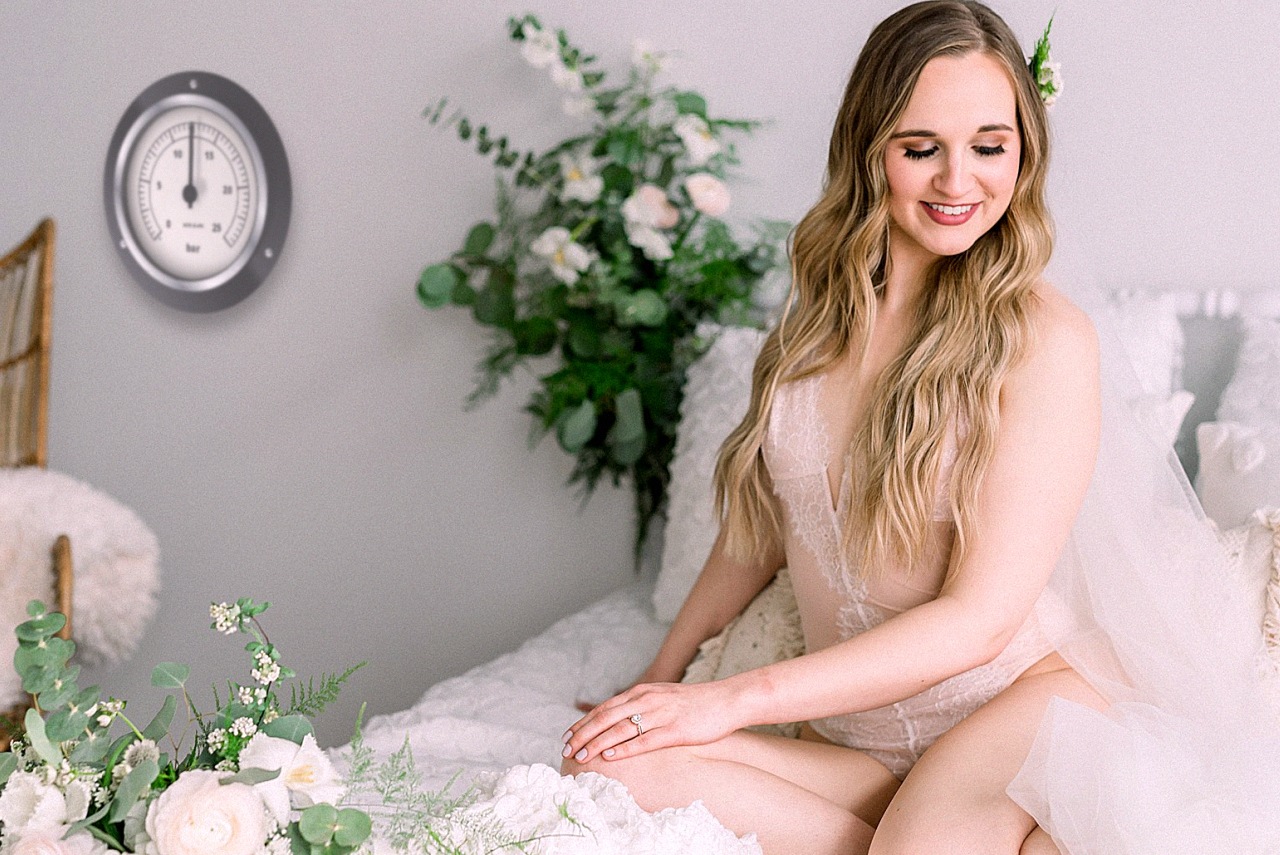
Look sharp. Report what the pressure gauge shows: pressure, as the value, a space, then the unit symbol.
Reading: 12.5 bar
